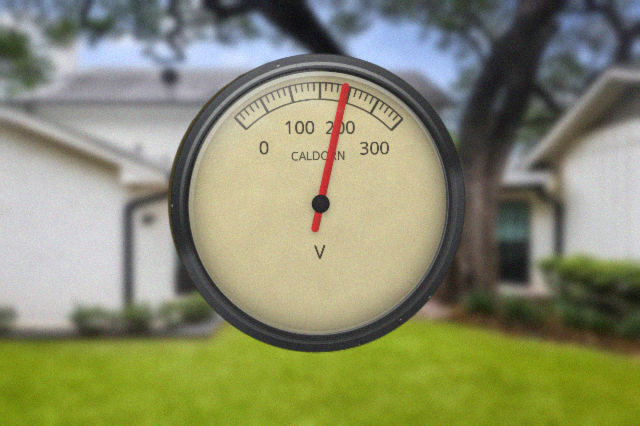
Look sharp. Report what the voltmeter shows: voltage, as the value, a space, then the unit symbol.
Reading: 190 V
